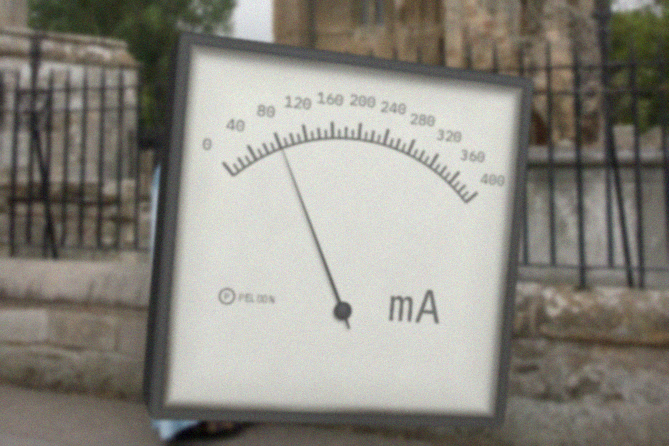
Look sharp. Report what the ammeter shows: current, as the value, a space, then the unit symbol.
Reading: 80 mA
